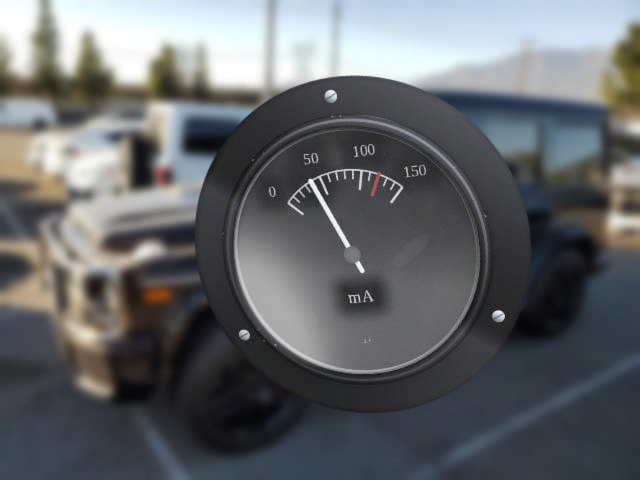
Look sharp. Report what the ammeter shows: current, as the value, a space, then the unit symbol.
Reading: 40 mA
